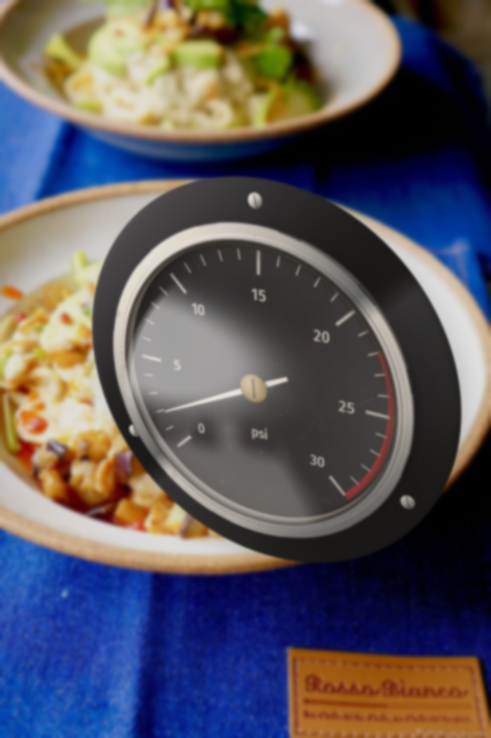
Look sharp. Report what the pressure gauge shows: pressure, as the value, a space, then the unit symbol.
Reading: 2 psi
